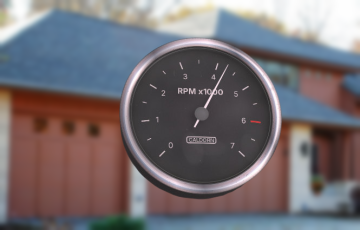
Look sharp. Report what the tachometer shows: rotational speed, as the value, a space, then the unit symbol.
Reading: 4250 rpm
